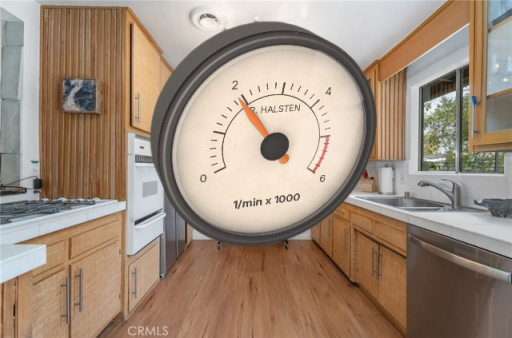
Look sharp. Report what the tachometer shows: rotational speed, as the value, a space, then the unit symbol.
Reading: 1900 rpm
